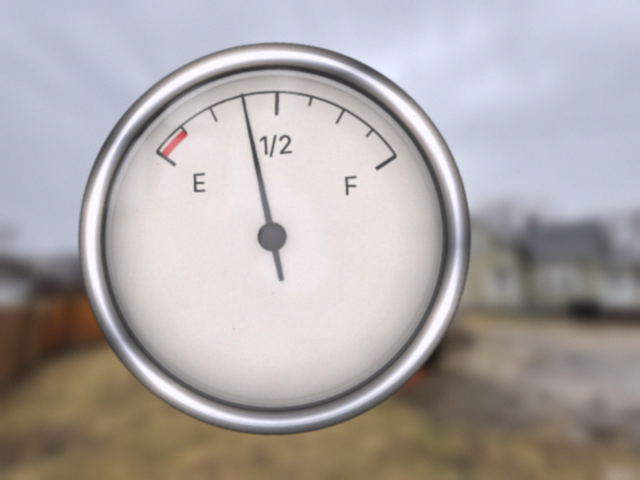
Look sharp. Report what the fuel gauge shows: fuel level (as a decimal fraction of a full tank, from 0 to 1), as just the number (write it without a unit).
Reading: 0.375
